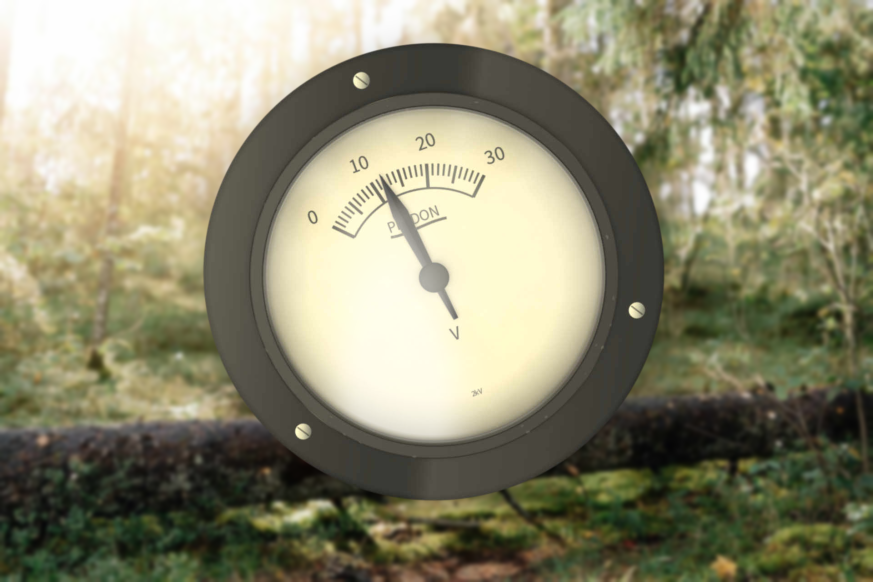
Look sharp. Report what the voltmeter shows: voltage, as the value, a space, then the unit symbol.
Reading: 12 V
